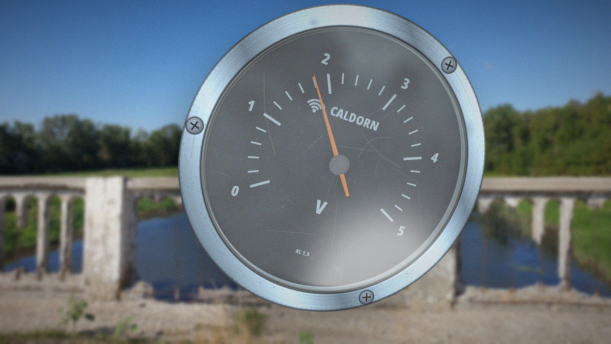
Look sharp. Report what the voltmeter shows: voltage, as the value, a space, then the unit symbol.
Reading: 1.8 V
